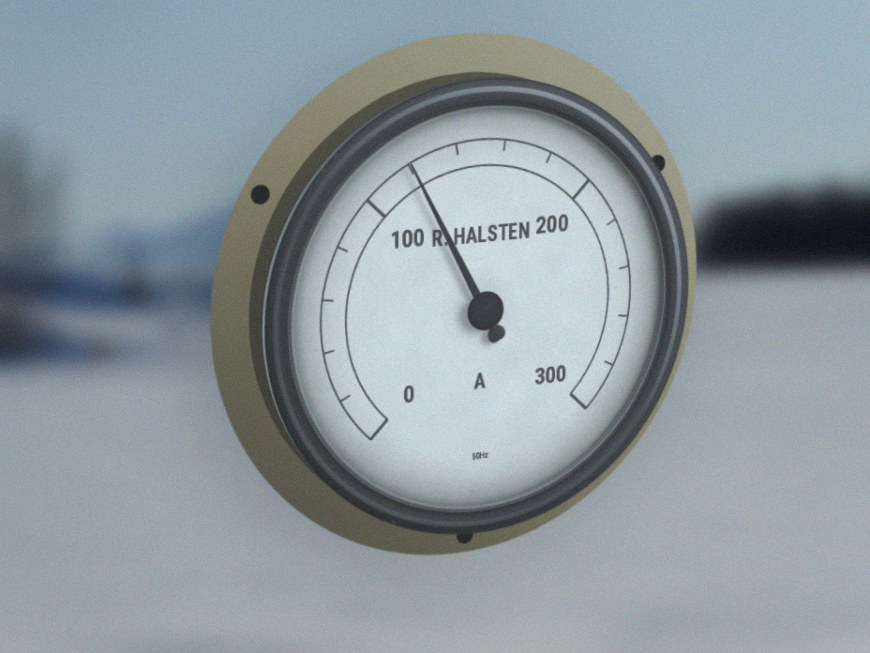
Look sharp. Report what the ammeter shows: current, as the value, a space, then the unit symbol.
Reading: 120 A
